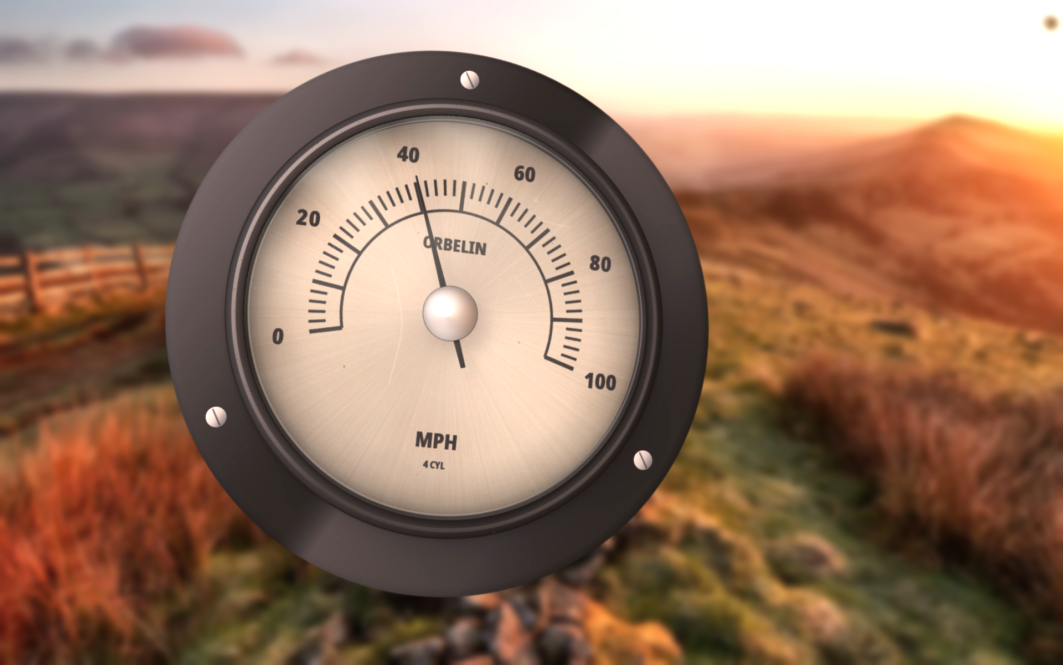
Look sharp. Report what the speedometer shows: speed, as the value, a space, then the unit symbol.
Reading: 40 mph
